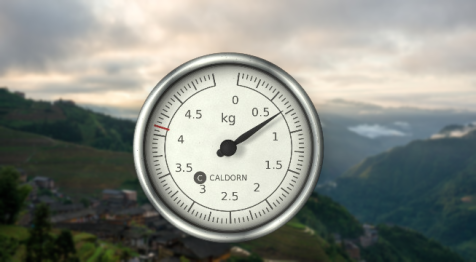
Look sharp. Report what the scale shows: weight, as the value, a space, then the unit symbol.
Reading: 0.7 kg
